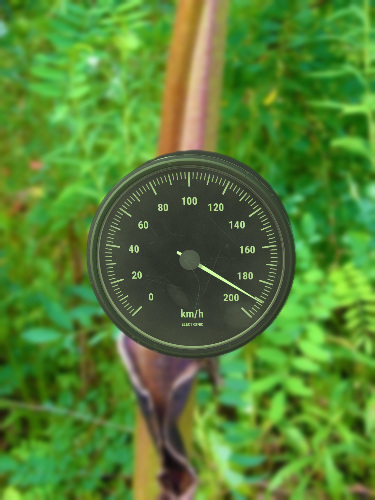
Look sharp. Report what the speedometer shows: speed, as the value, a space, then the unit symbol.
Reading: 190 km/h
